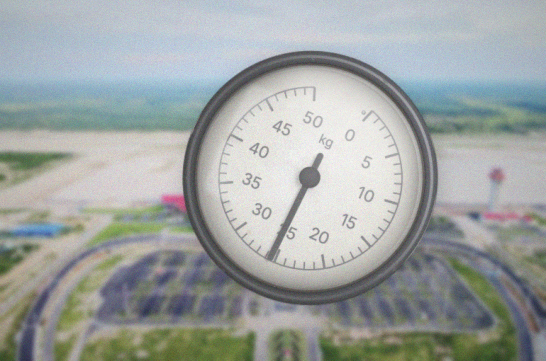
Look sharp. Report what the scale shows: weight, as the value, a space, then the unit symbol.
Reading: 25.5 kg
